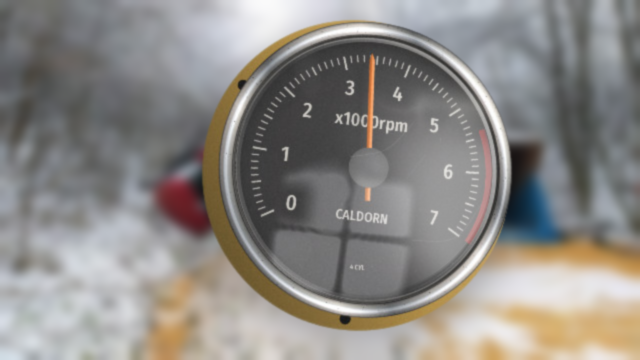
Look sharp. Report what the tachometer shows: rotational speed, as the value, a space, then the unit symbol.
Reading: 3400 rpm
